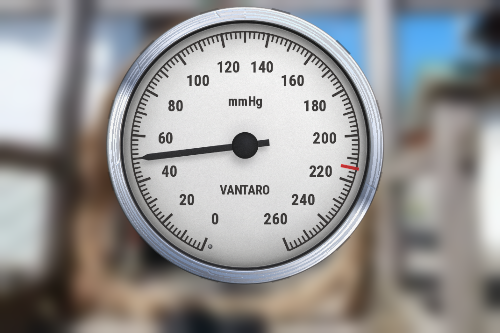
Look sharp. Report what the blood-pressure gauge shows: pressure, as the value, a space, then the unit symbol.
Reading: 50 mmHg
